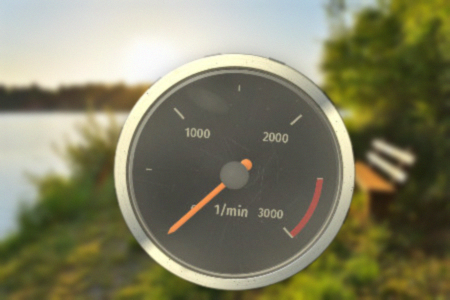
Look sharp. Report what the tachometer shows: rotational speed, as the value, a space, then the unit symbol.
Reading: 0 rpm
